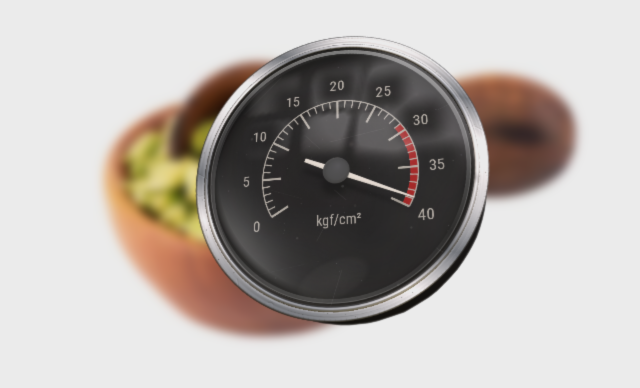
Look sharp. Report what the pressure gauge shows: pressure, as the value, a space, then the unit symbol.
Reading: 39 kg/cm²
